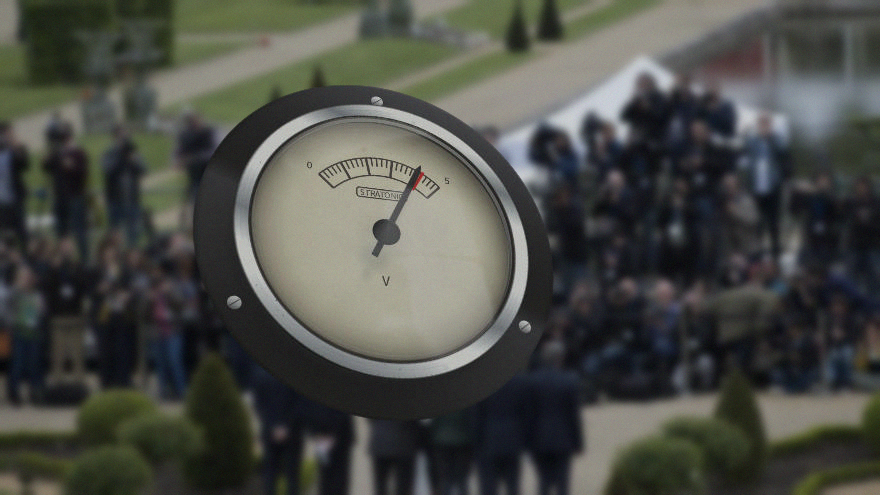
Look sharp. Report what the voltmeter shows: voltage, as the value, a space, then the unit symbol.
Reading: 4 V
